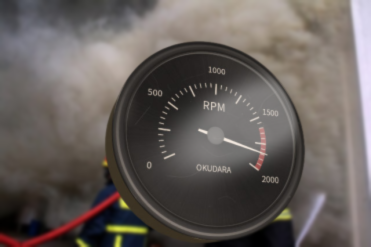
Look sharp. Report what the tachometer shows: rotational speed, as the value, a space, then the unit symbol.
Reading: 1850 rpm
